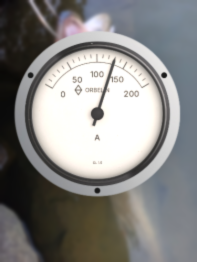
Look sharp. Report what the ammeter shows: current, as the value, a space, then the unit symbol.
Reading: 130 A
